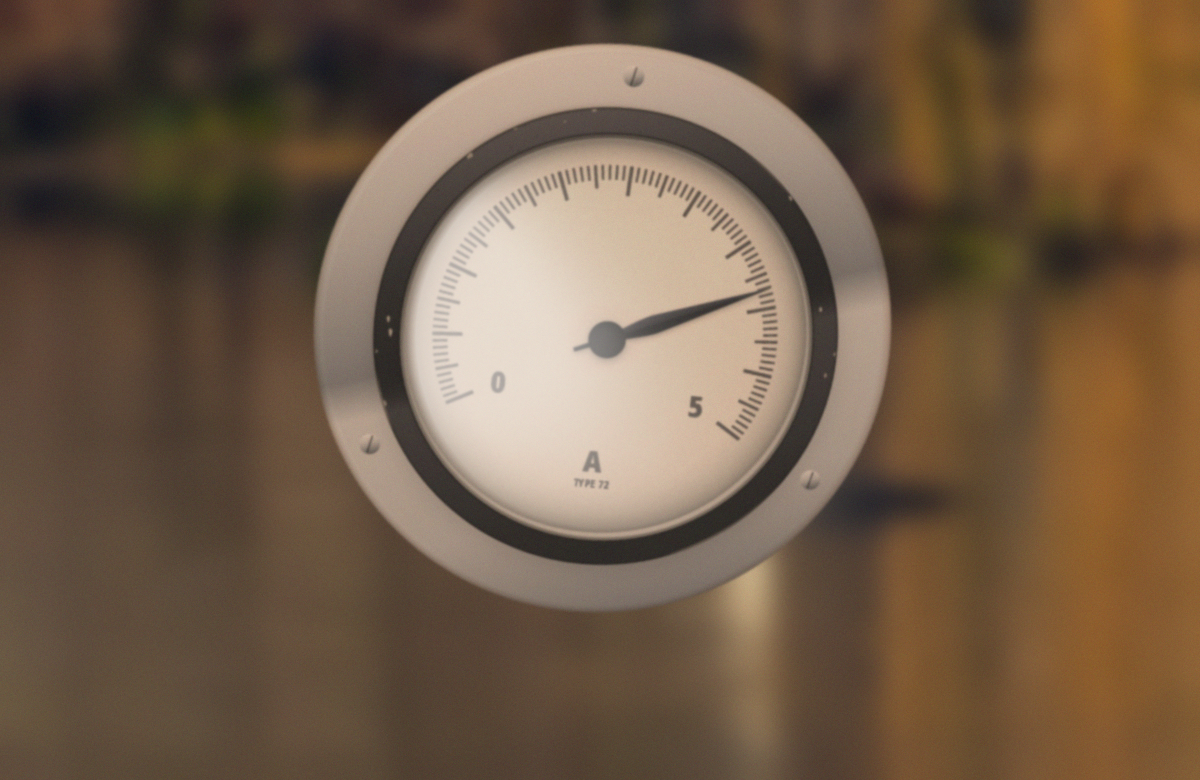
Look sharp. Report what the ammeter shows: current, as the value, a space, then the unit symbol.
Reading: 3.85 A
